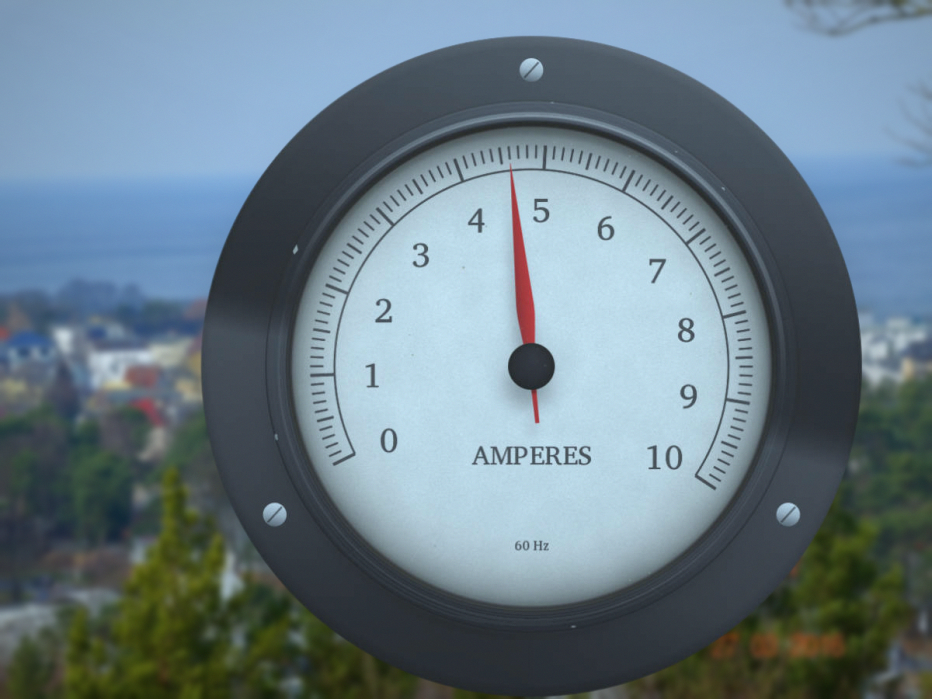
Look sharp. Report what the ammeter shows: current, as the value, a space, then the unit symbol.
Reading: 4.6 A
